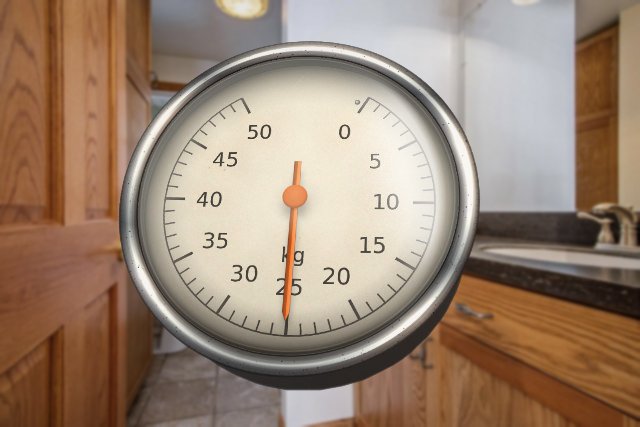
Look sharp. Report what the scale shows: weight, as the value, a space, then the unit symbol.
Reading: 25 kg
